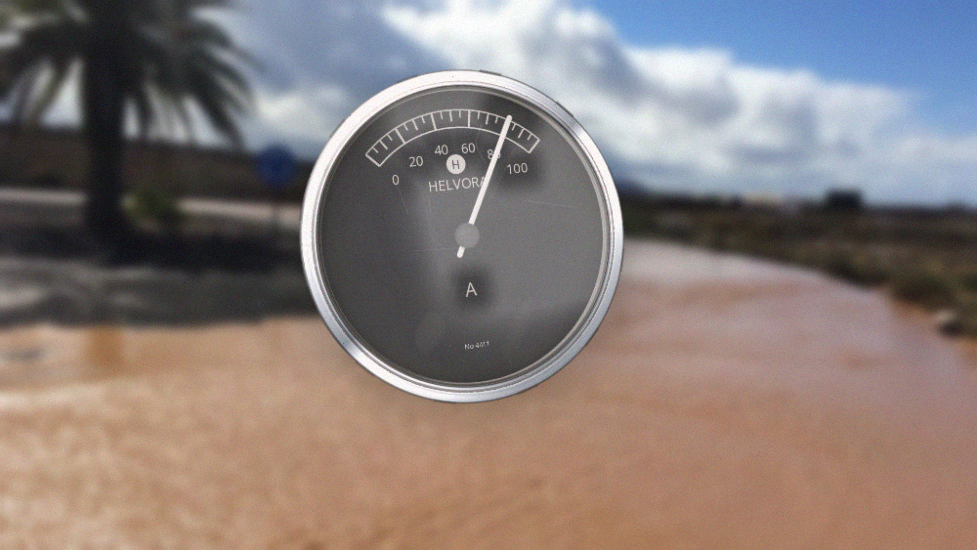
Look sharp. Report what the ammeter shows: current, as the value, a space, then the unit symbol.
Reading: 80 A
